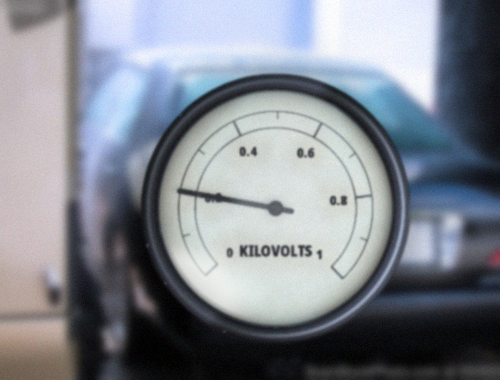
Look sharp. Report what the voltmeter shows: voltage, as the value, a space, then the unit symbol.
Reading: 0.2 kV
